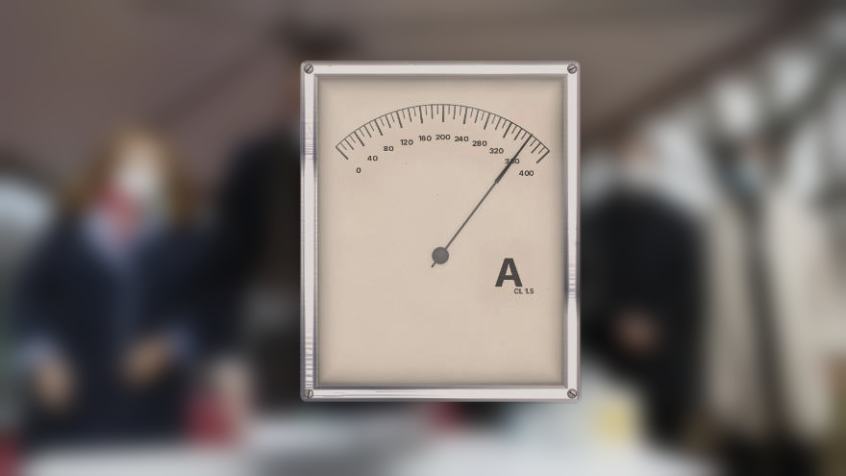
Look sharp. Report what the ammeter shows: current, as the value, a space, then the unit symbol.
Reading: 360 A
